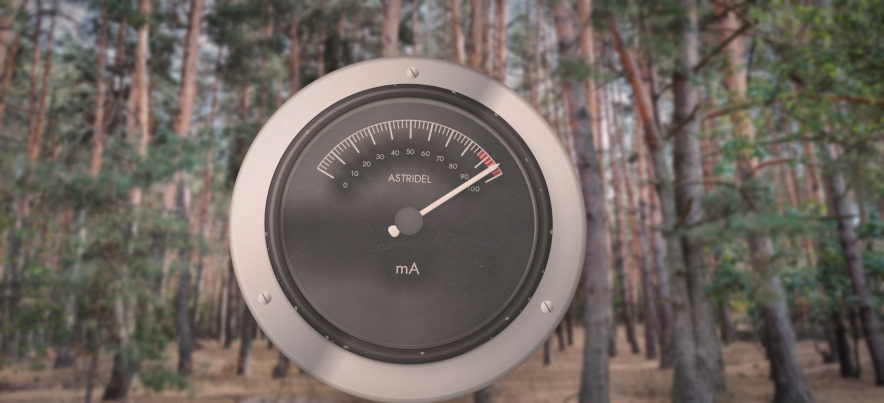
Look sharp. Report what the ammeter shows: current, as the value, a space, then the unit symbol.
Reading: 96 mA
